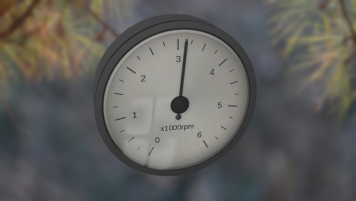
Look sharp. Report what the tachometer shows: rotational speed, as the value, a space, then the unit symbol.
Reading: 3125 rpm
